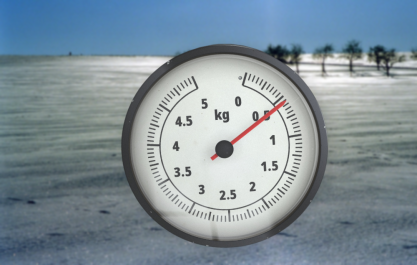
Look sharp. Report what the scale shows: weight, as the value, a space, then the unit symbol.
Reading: 0.55 kg
